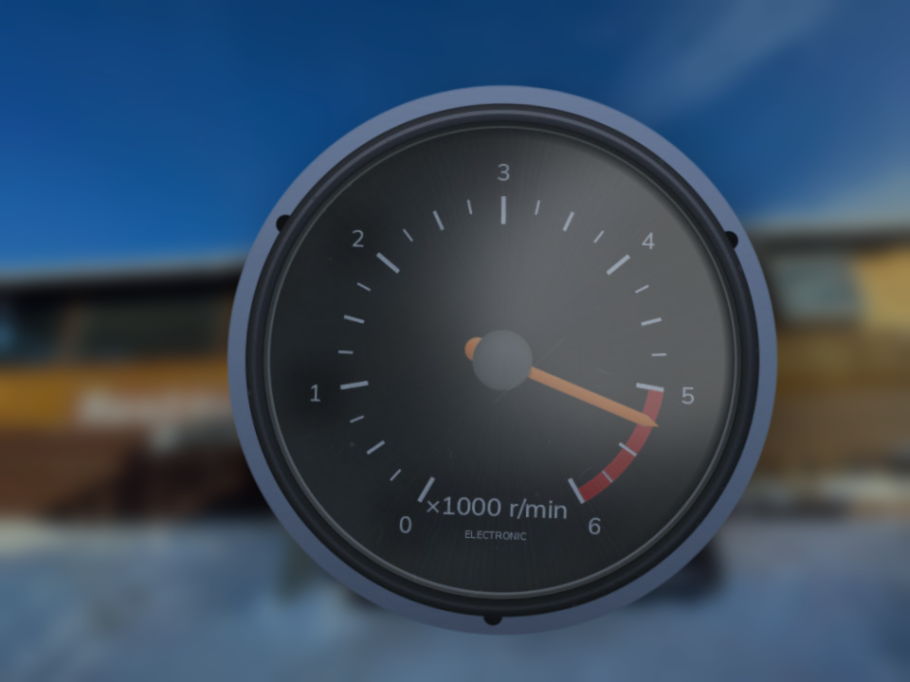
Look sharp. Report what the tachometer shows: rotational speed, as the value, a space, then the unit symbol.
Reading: 5250 rpm
